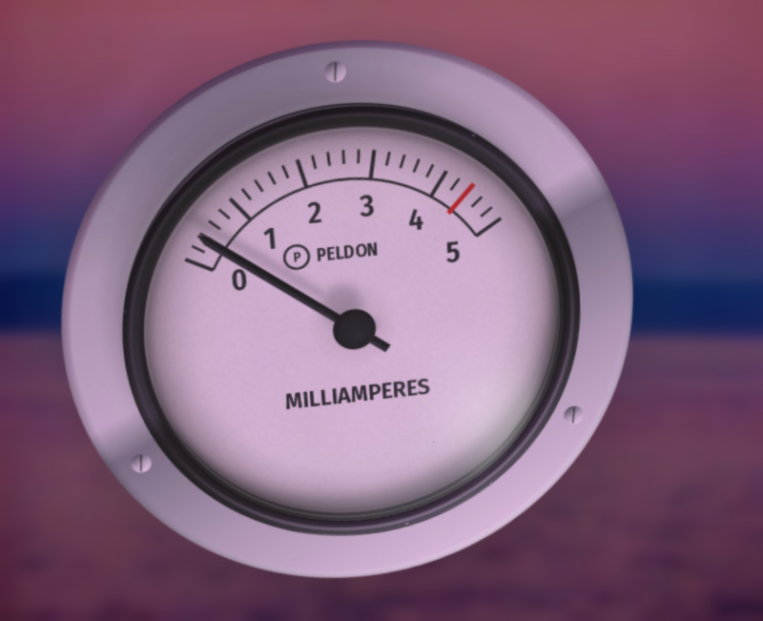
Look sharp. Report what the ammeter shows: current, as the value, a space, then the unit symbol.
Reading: 0.4 mA
